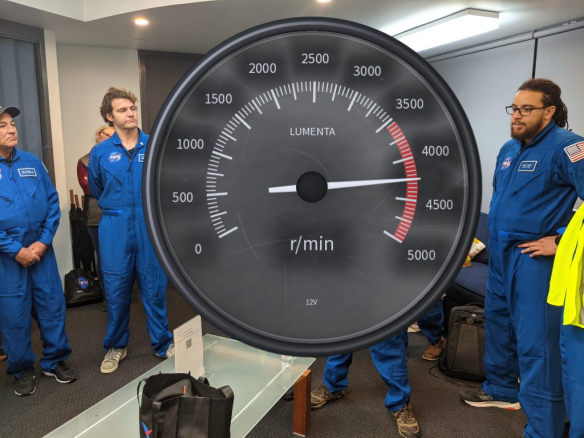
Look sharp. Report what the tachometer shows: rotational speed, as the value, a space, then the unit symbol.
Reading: 4250 rpm
